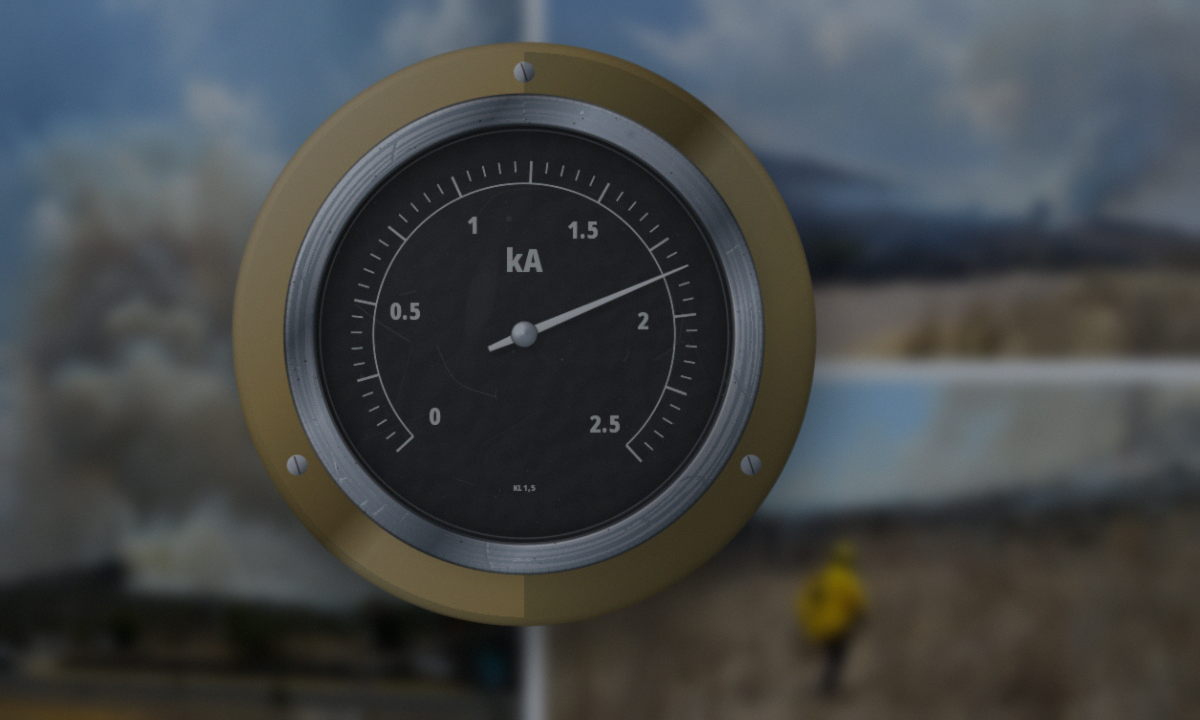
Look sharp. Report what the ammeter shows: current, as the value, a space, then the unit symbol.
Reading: 1.85 kA
